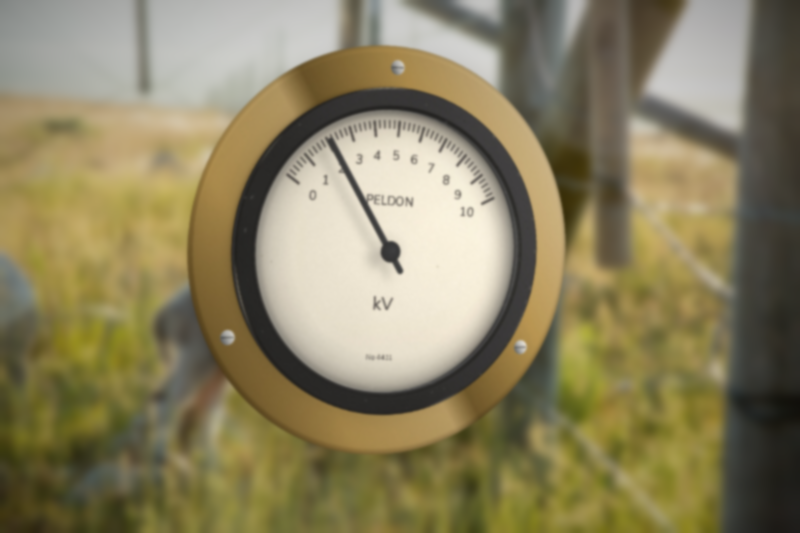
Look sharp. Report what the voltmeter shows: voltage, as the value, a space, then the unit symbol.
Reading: 2 kV
